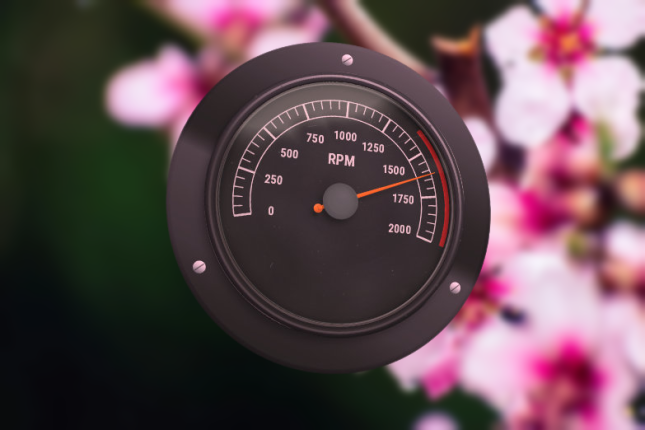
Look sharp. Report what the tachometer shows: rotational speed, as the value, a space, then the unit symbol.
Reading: 1625 rpm
